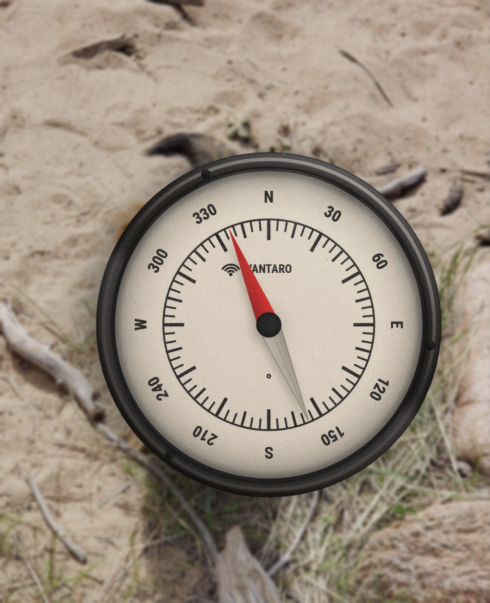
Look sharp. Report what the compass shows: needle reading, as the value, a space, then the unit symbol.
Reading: 337.5 °
